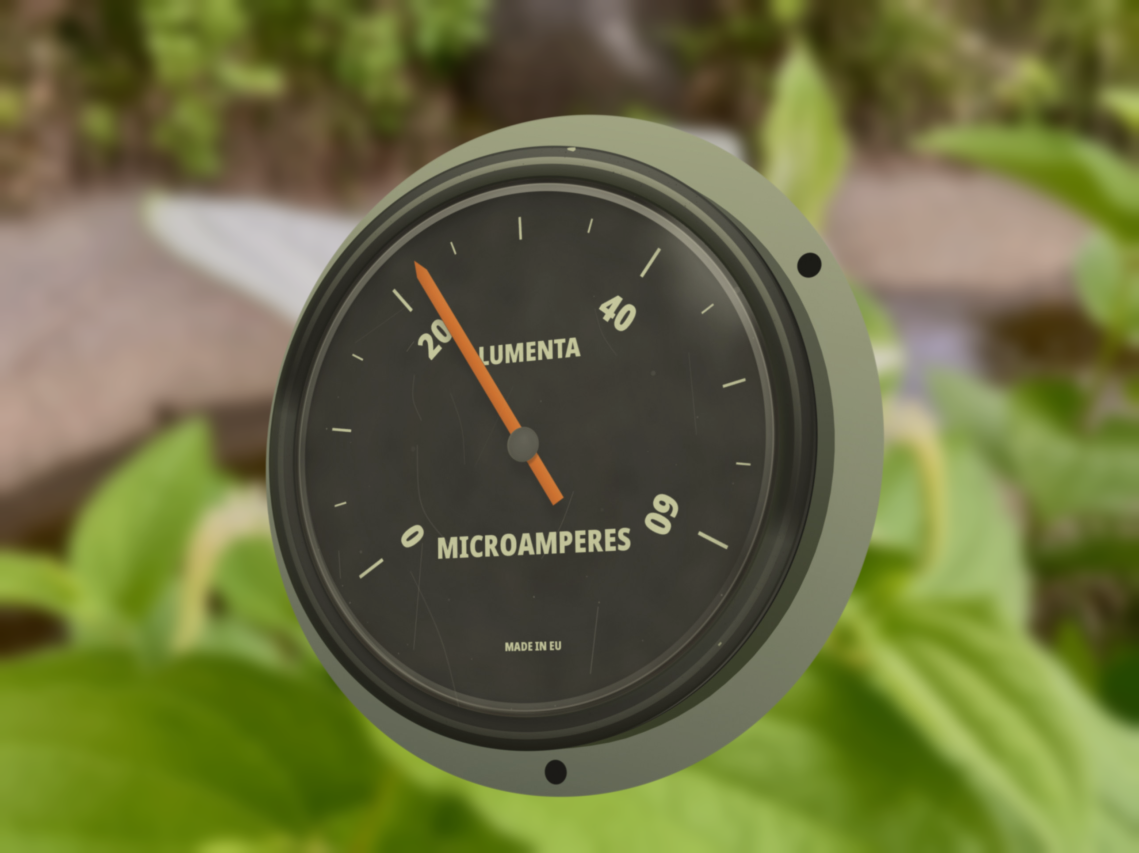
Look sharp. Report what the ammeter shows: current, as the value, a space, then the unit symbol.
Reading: 22.5 µA
